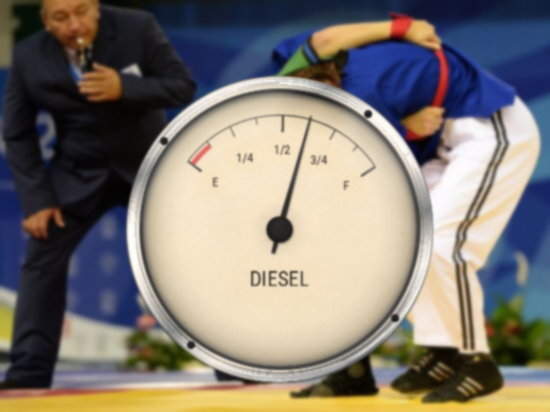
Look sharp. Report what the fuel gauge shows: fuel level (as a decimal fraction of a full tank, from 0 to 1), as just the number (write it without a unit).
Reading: 0.625
